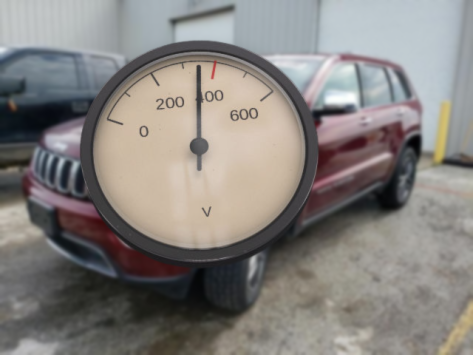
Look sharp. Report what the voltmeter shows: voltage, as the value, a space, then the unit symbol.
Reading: 350 V
